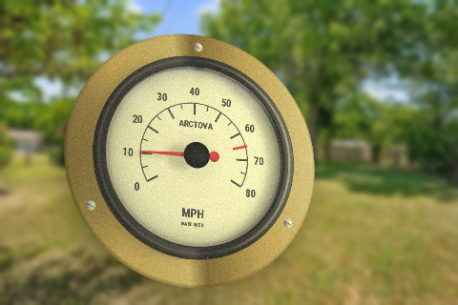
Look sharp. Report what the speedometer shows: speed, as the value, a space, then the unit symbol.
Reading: 10 mph
